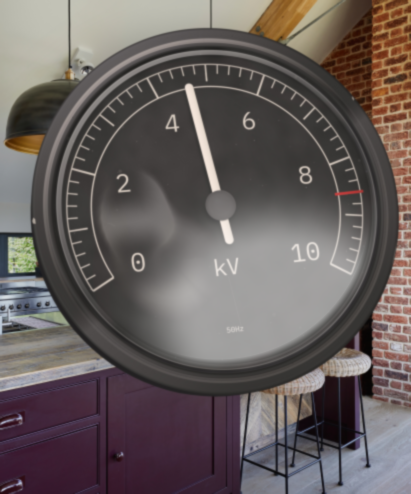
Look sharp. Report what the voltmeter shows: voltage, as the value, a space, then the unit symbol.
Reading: 4.6 kV
